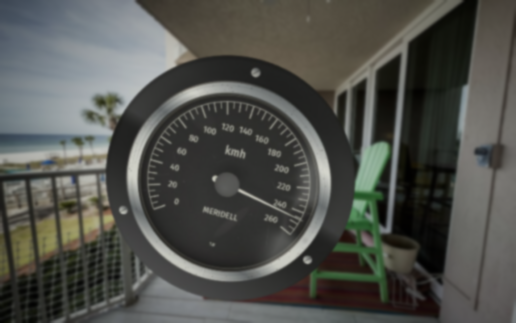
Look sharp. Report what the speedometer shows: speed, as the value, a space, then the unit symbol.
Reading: 245 km/h
